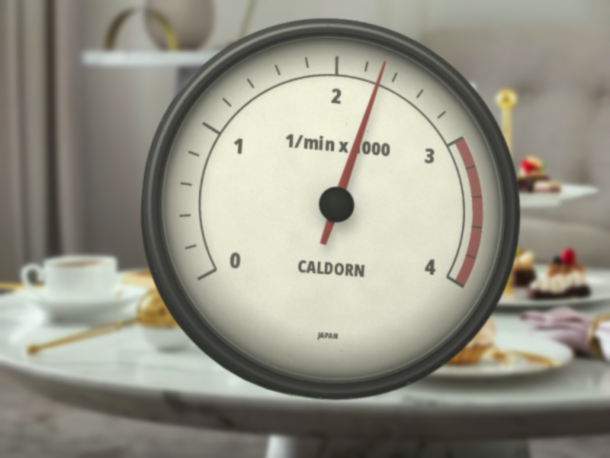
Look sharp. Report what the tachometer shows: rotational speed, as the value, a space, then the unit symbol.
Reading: 2300 rpm
